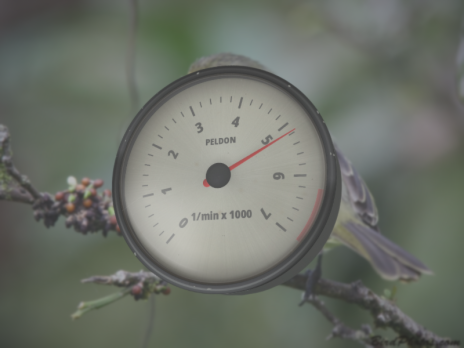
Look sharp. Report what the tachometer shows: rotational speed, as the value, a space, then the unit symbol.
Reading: 5200 rpm
